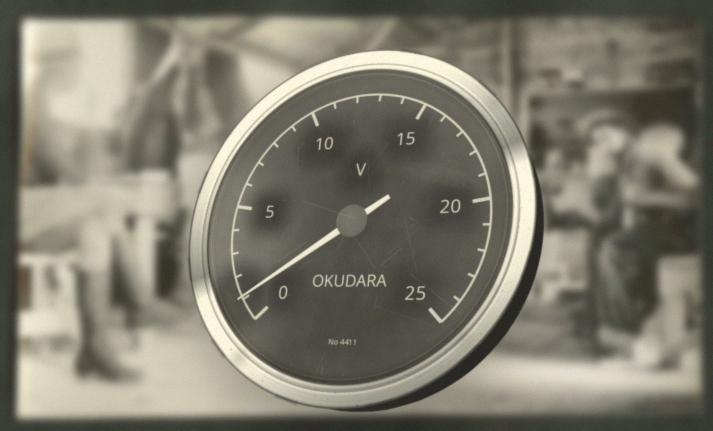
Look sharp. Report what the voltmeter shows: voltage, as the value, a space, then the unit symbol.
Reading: 1 V
